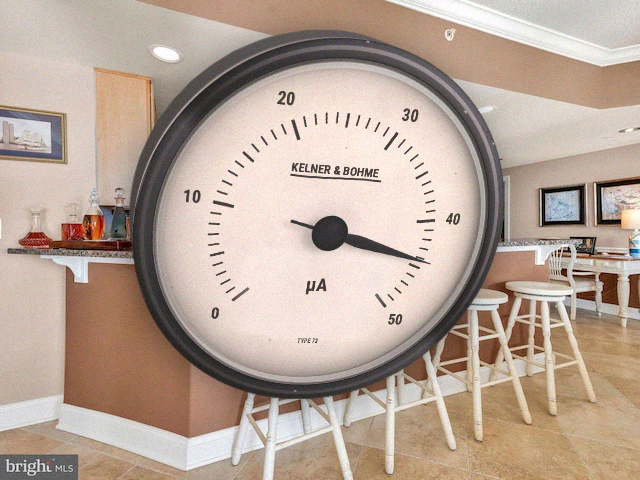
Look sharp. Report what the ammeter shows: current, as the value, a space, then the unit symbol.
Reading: 44 µA
